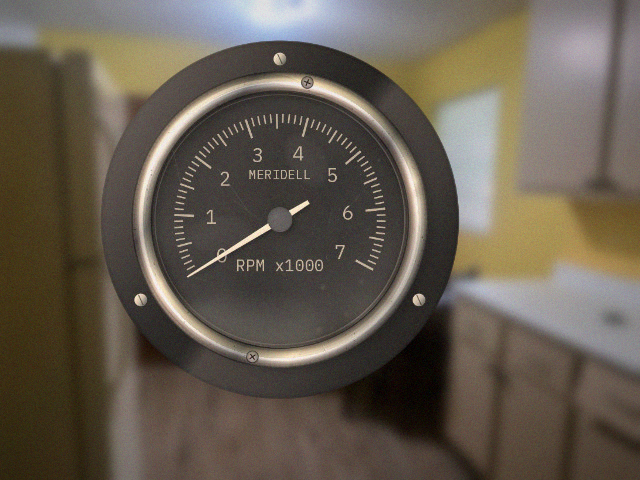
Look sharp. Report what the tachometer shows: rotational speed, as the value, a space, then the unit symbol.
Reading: 0 rpm
